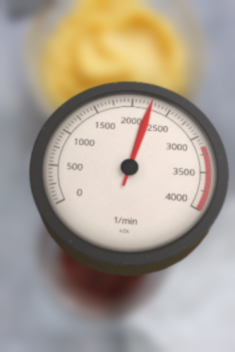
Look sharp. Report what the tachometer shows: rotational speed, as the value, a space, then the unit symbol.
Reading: 2250 rpm
